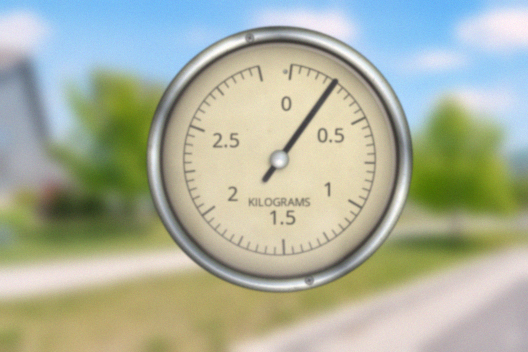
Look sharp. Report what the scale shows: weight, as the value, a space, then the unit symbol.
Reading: 0.25 kg
